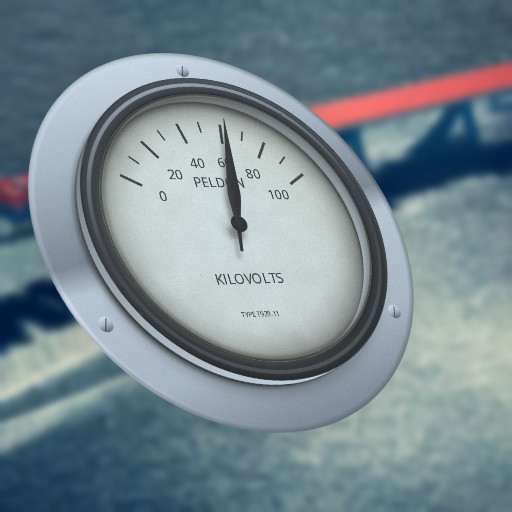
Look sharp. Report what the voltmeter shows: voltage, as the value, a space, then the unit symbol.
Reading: 60 kV
